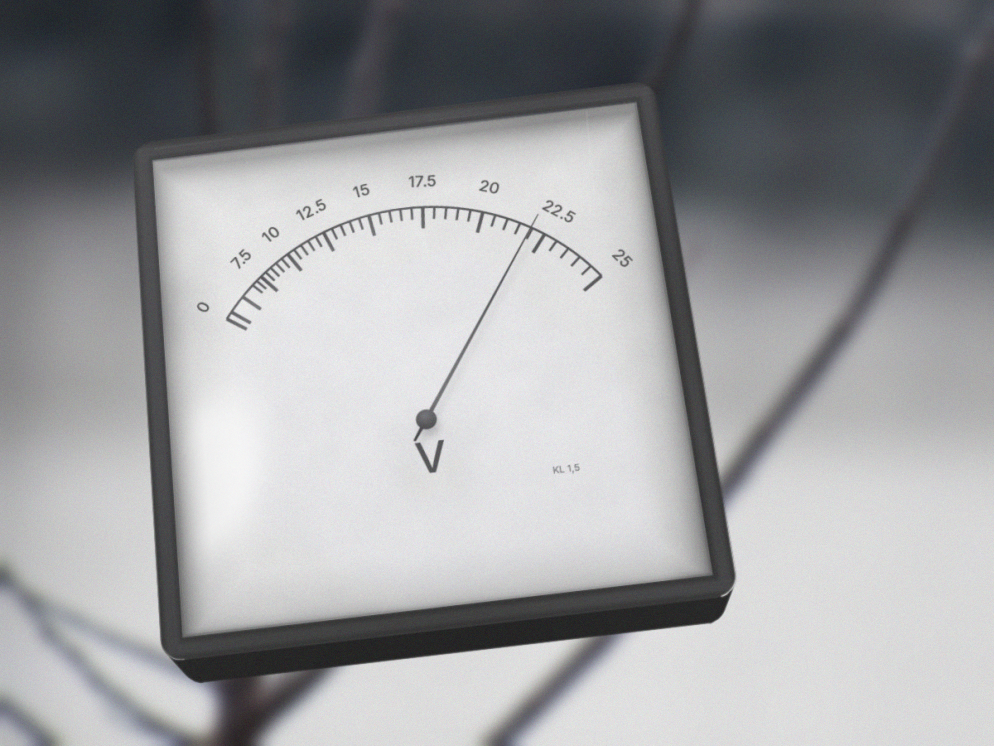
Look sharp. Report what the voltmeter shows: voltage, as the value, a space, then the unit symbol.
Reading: 22 V
